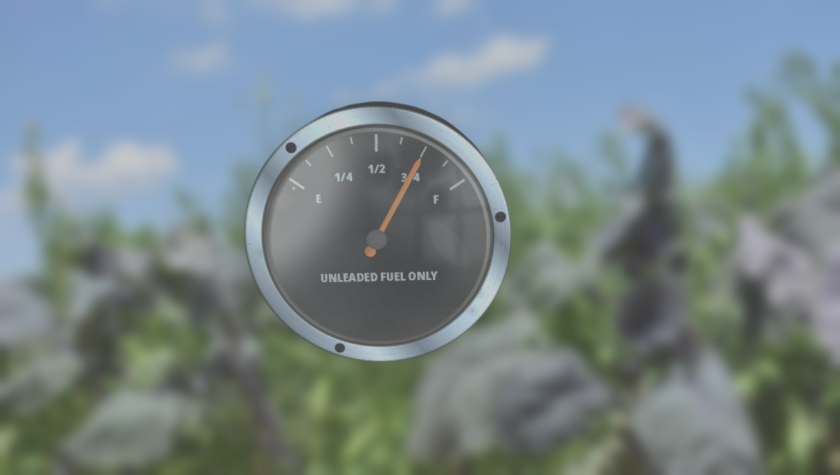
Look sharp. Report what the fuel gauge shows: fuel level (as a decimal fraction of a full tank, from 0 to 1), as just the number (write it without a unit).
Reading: 0.75
